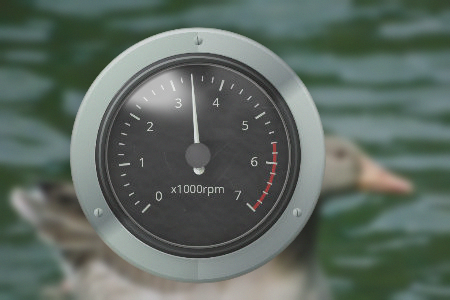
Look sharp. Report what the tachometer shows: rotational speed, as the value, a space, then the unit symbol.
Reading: 3400 rpm
